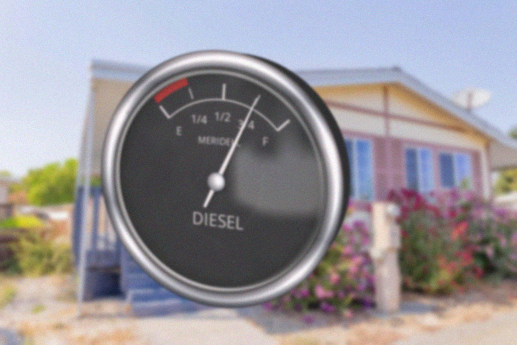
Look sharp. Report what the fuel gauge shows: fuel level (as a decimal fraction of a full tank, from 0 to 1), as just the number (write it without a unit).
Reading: 0.75
